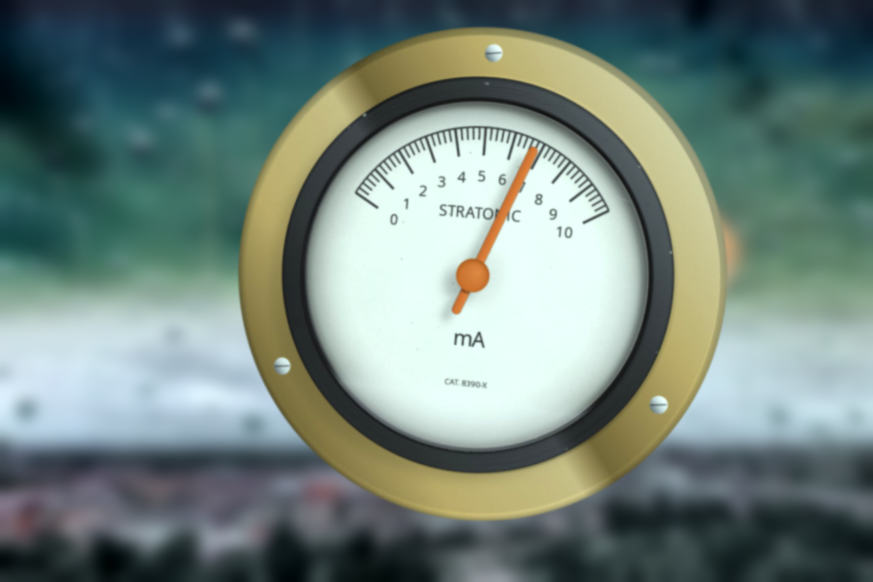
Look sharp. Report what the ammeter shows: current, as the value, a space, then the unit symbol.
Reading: 6.8 mA
